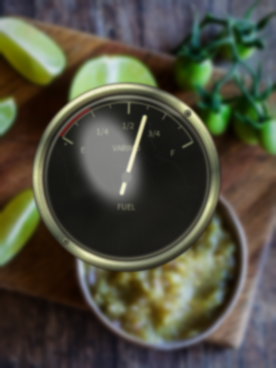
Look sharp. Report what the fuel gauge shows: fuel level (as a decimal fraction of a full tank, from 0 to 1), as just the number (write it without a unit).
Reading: 0.625
